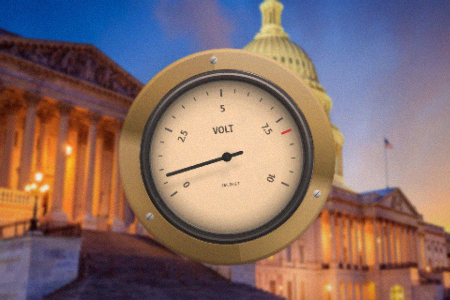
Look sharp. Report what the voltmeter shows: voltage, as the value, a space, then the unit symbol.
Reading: 0.75 V
